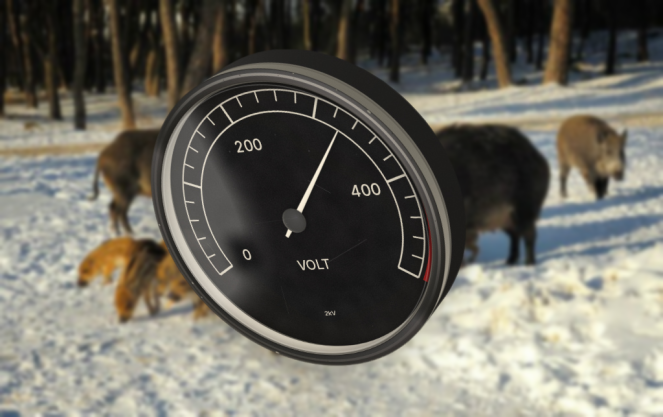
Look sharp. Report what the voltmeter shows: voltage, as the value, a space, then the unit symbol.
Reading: 330 V
